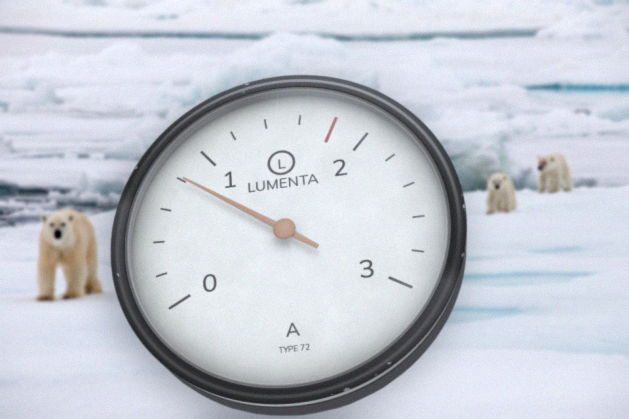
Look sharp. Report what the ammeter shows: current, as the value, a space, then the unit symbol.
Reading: 0.8 A
